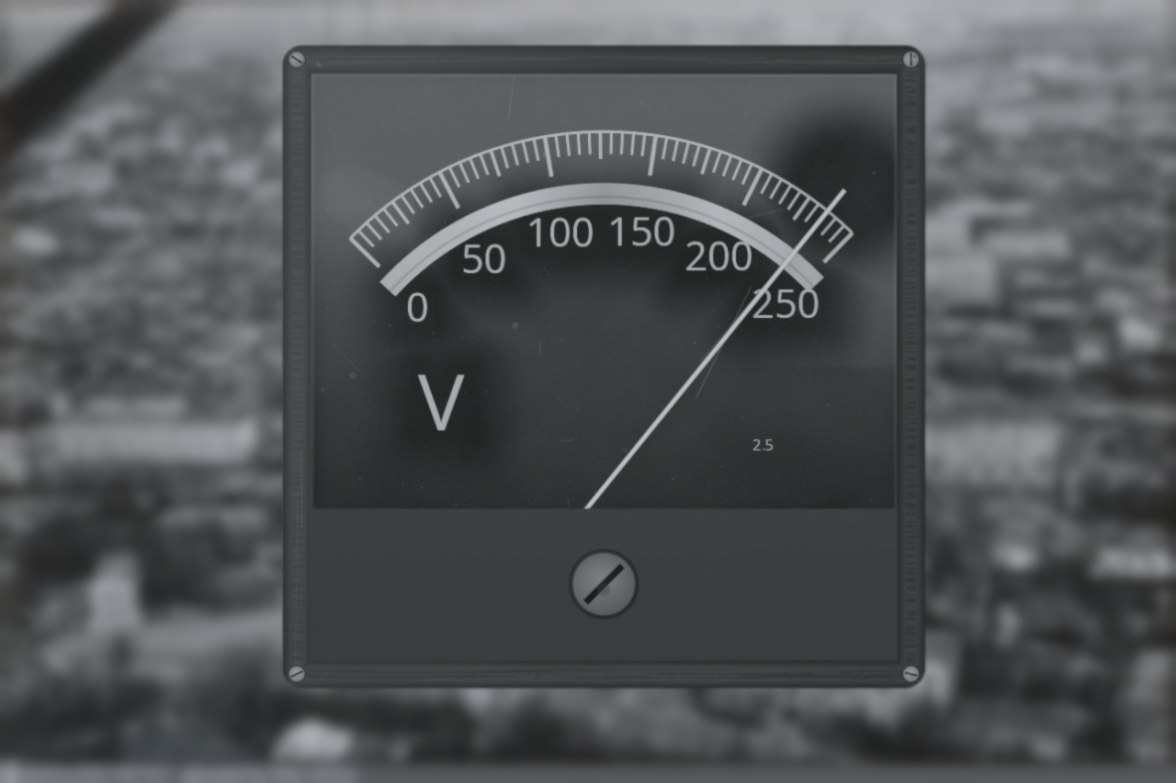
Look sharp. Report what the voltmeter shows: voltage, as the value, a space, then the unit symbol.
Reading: 235 V
